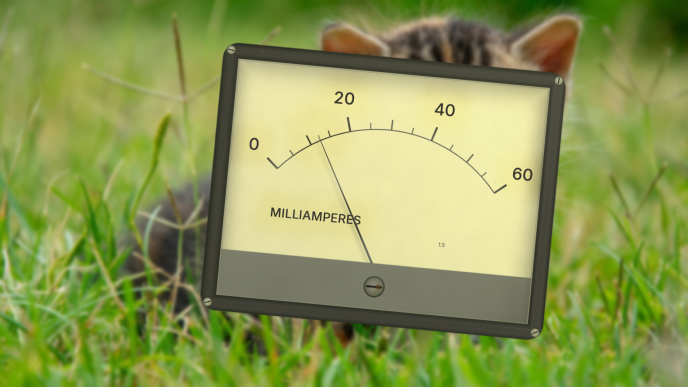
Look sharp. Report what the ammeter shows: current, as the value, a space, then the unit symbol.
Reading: 12.5 mA
